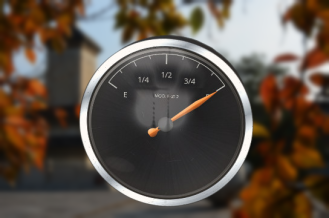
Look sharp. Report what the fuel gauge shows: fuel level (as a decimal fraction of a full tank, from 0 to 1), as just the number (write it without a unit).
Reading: 1
